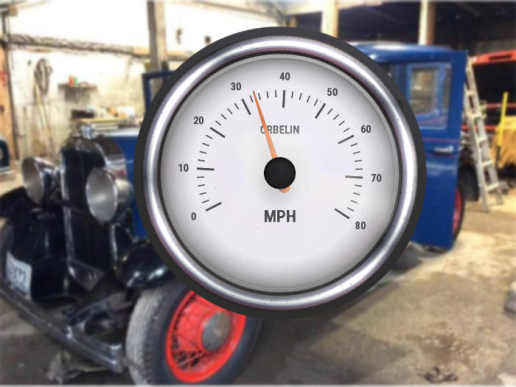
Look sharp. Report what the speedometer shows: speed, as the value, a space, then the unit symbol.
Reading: 33 mph
